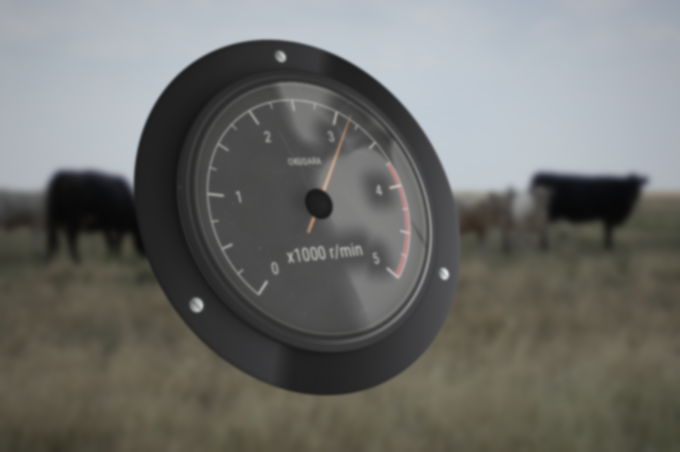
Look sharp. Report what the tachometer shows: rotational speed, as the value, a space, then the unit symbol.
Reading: 3125 rpm
